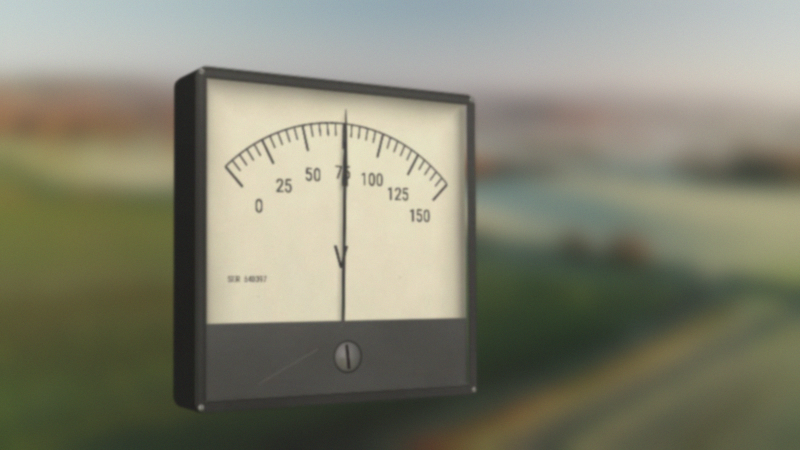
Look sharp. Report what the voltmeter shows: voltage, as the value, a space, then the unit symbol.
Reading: 75 V
